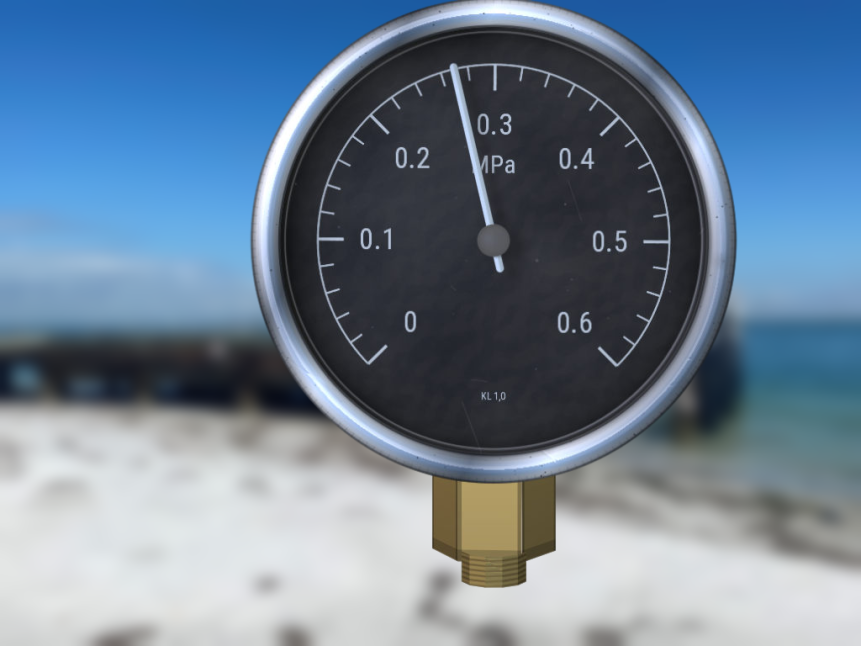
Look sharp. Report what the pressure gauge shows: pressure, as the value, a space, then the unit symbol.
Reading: 0.27 MPa
